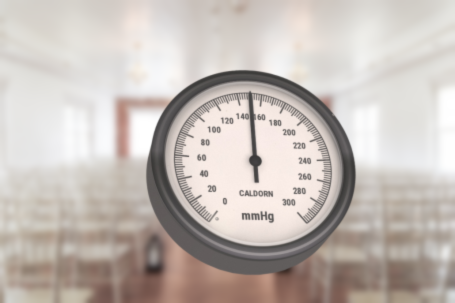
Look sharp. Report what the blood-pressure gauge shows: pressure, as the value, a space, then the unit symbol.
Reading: 150 mmHg
